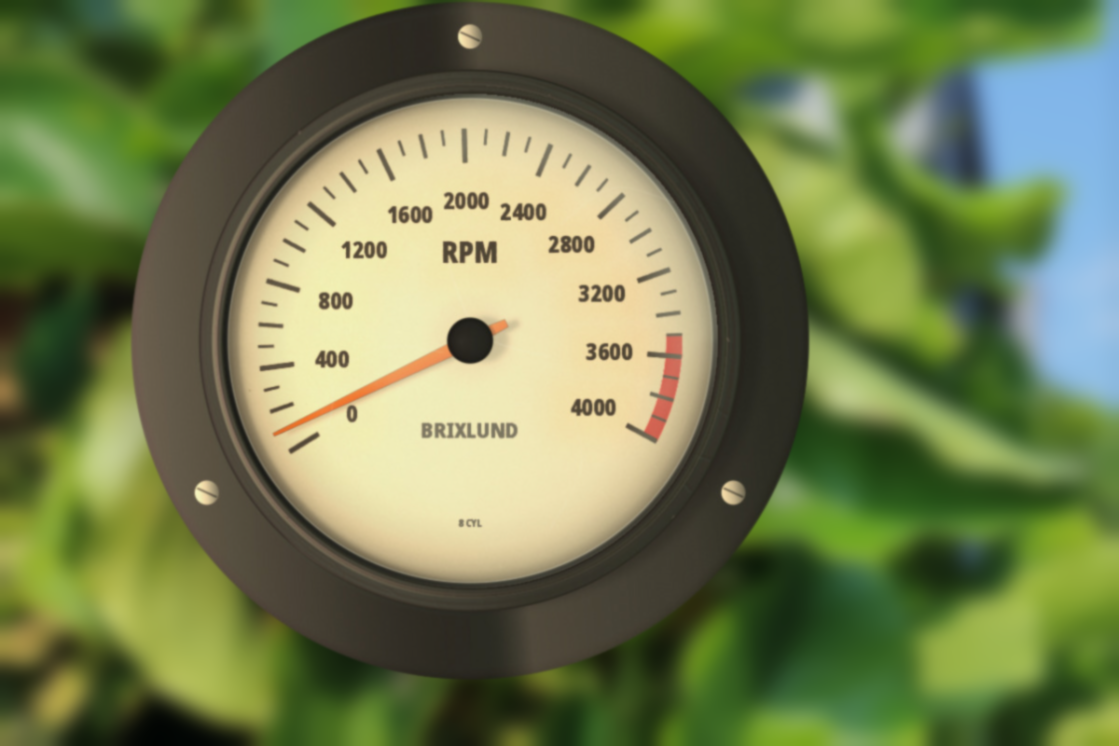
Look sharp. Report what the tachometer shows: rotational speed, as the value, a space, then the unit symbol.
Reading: 100 rpm
